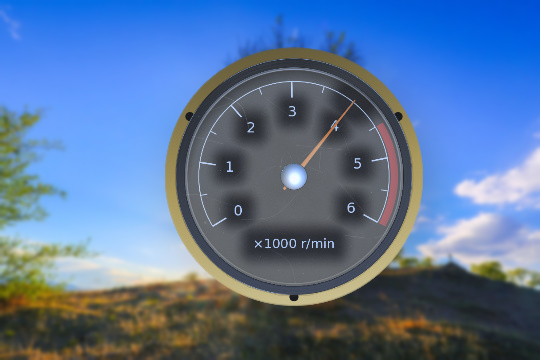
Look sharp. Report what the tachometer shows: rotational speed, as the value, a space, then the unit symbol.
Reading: 4000 rpm
